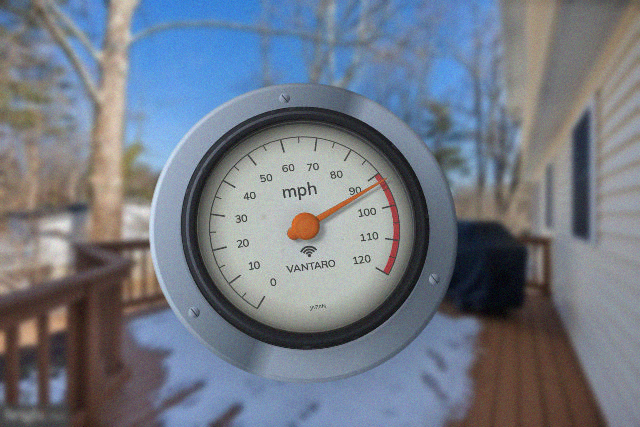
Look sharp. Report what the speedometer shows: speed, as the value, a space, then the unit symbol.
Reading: 92.5 mph
